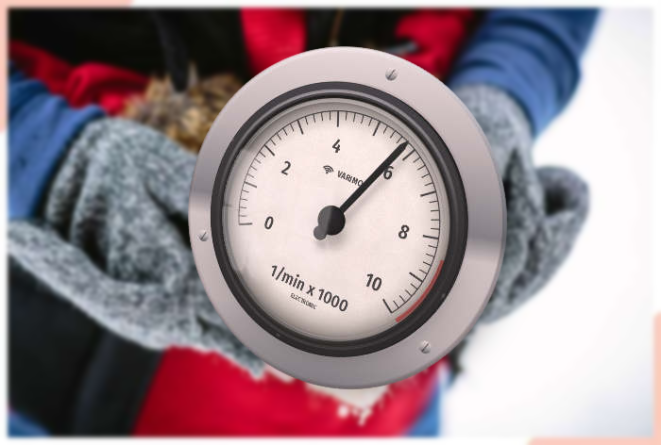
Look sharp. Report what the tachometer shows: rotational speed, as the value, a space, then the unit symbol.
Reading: 5800 rpm
